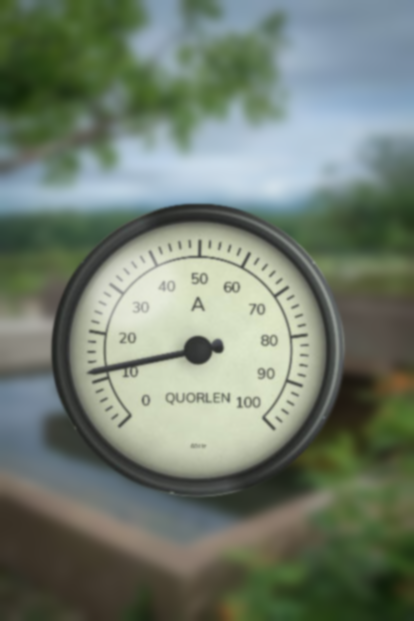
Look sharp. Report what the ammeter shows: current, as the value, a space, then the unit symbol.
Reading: 12 A
